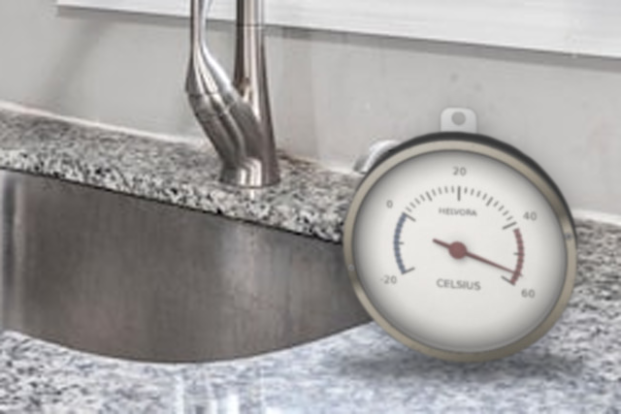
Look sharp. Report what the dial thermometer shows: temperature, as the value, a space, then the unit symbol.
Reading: 56 °C
